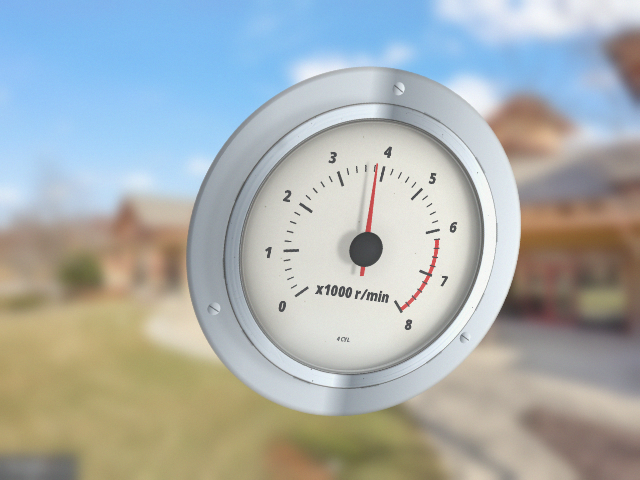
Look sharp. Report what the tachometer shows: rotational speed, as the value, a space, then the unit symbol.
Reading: 3800 rpm
